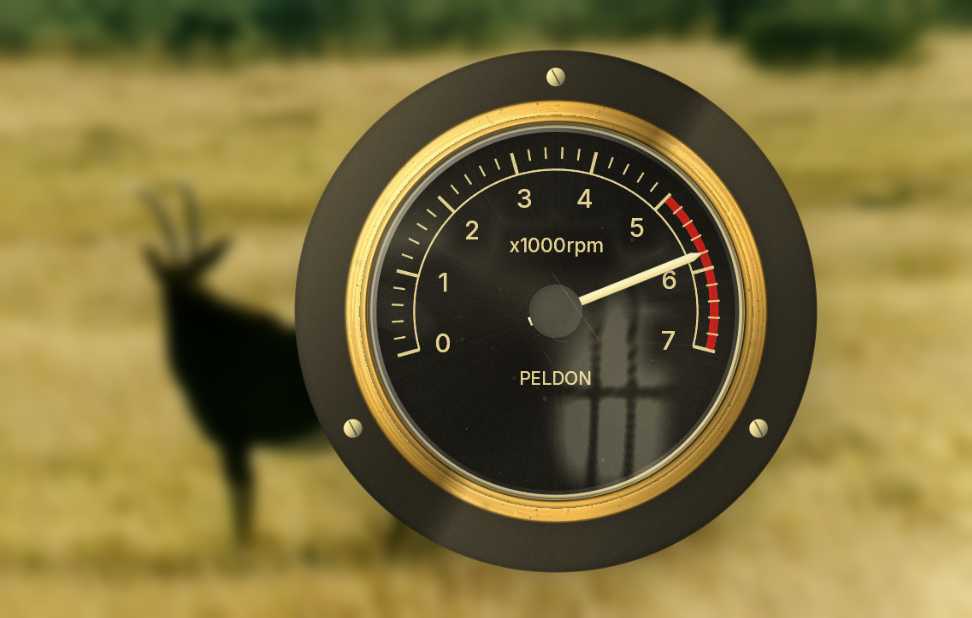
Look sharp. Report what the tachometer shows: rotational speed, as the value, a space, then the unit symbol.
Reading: 5800 rpm
